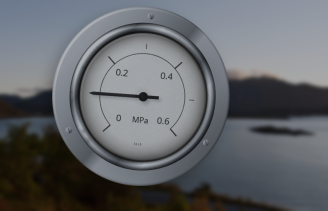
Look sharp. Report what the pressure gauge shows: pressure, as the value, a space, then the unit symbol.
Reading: 0.1 MPa
